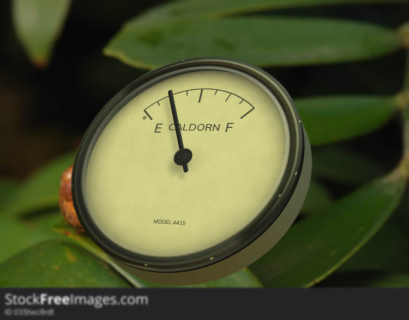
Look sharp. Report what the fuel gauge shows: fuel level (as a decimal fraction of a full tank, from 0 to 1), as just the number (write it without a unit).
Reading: 0.25
